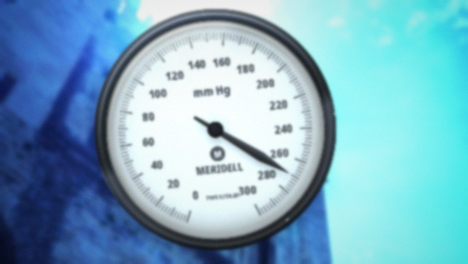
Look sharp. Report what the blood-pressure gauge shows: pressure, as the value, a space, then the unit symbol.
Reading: 270 mmHg
